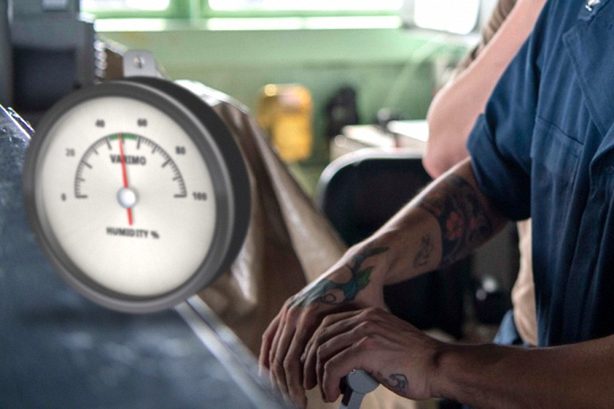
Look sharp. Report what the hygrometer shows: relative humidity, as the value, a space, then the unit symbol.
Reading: 50 %
